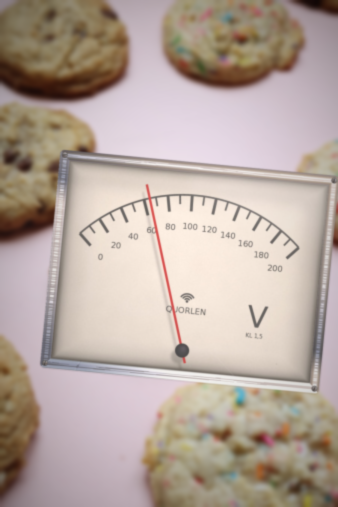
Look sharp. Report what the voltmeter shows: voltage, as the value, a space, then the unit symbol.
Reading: 65 V
